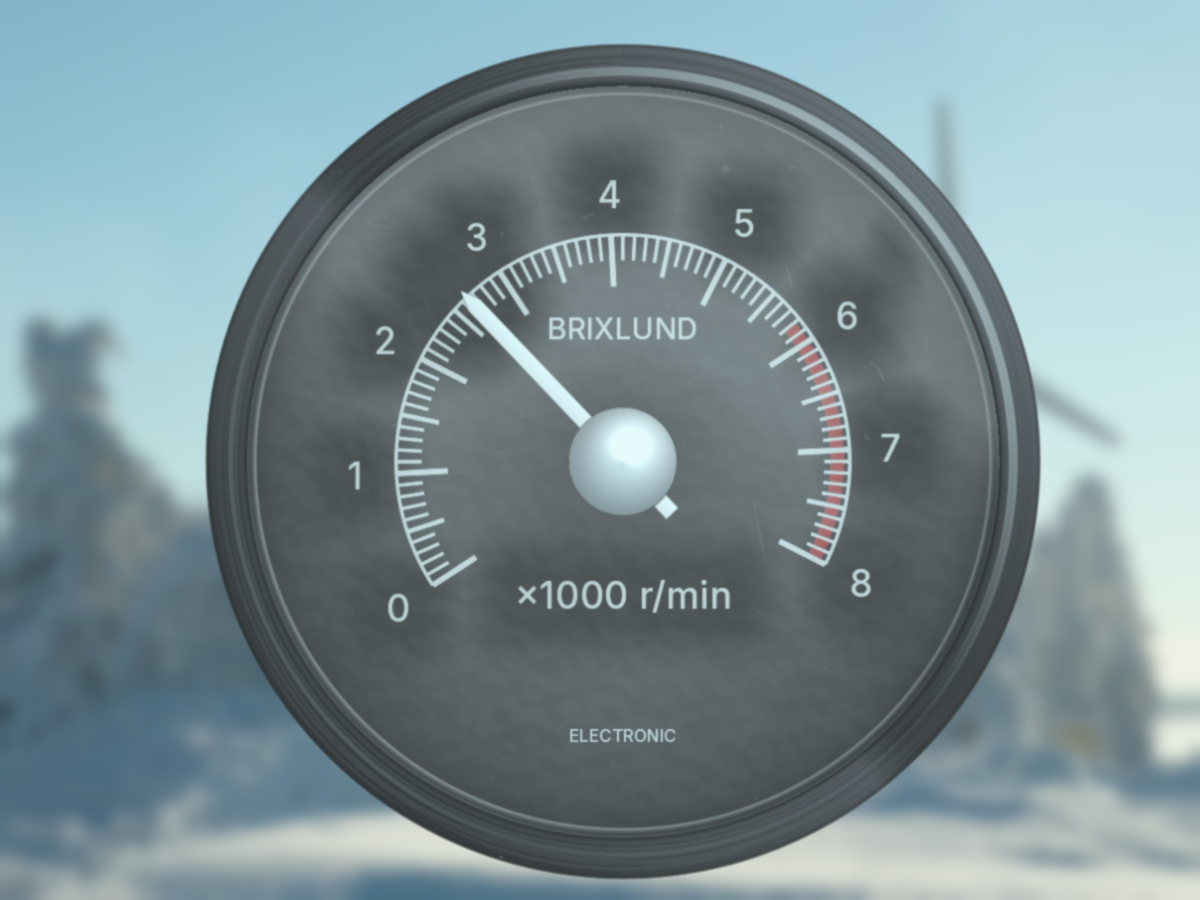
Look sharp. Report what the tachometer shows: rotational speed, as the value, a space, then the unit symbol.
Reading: 2650 rpm
